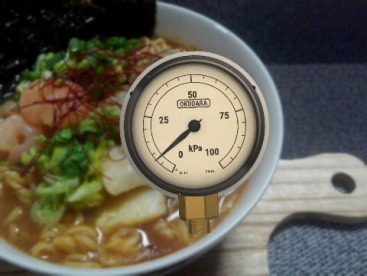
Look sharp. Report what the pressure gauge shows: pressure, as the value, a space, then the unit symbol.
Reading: 7.5 kPa
